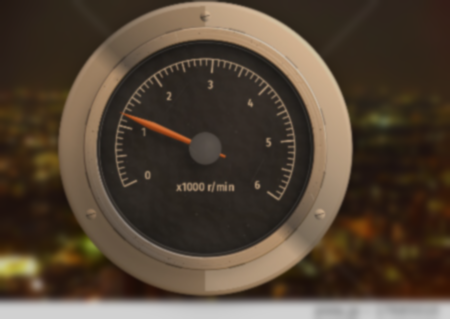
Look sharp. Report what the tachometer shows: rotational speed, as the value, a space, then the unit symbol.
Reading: 1200 rpm
